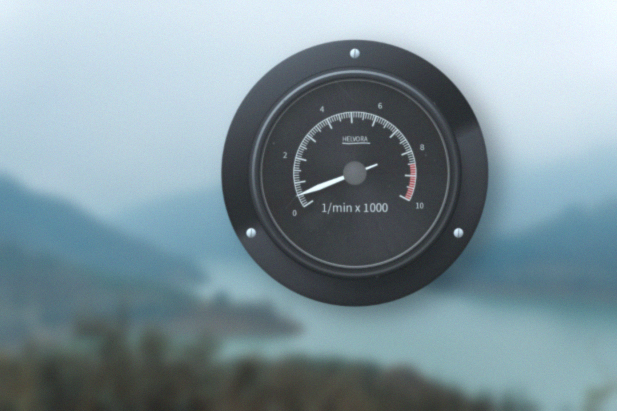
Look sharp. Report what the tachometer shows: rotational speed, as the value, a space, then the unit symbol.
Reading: 500 rpm
